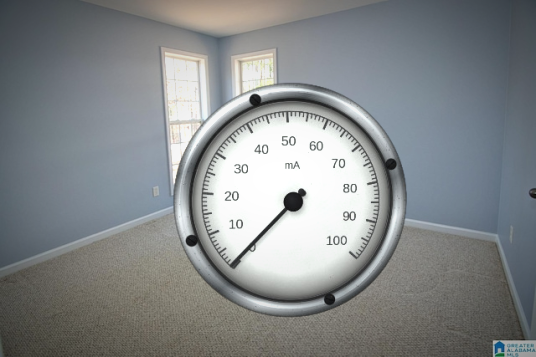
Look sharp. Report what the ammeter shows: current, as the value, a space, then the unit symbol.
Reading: 1 mA
